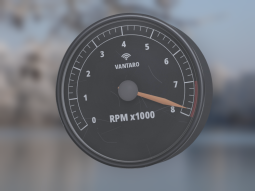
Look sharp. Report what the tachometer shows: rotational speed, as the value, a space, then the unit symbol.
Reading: 7800 rpm
